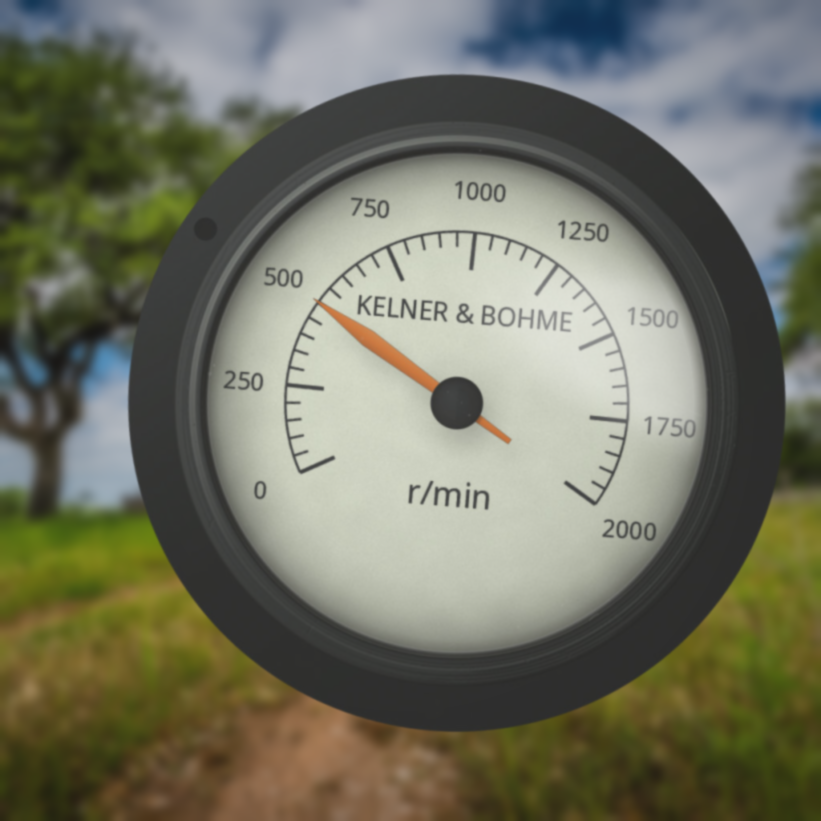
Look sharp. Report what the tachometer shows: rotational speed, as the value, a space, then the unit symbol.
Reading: 500 rpm
